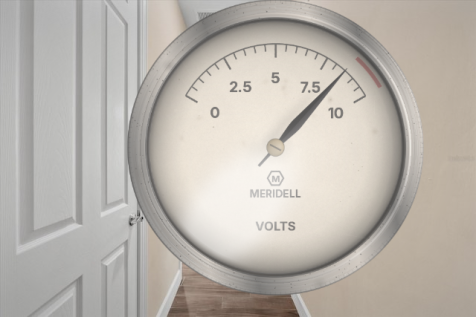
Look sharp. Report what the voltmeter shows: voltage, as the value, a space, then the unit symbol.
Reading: 8.5 V
